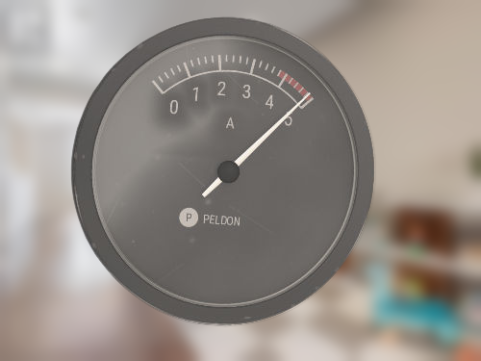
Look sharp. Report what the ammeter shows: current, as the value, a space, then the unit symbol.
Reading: 4.8 A
